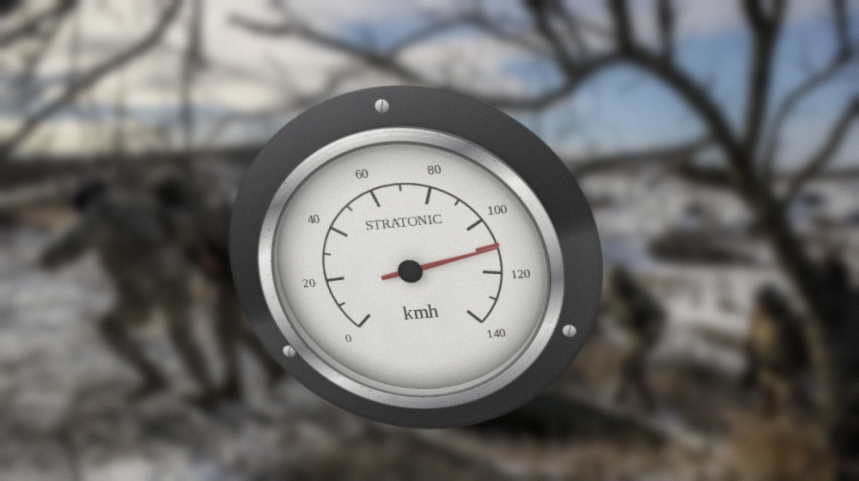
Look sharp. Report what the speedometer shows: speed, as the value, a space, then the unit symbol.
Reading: 110 km/h
